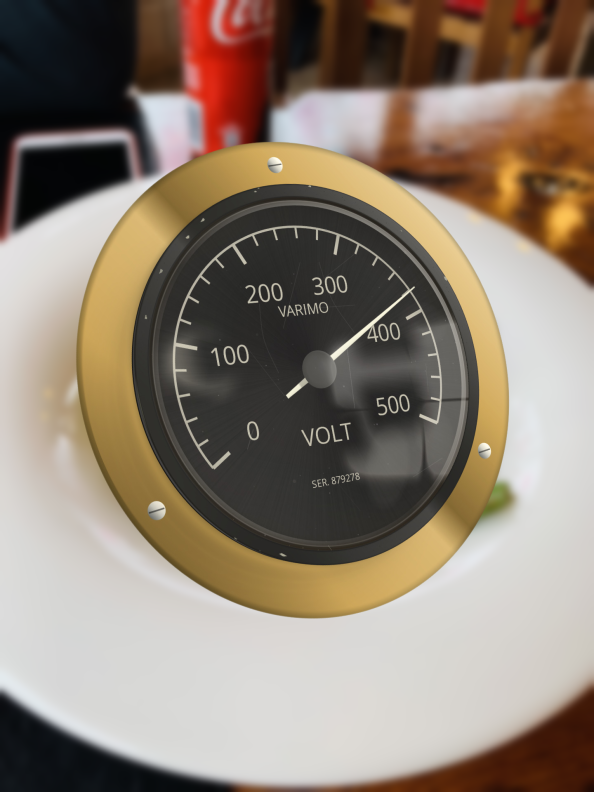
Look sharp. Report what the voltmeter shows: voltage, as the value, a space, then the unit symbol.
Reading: 380 V
